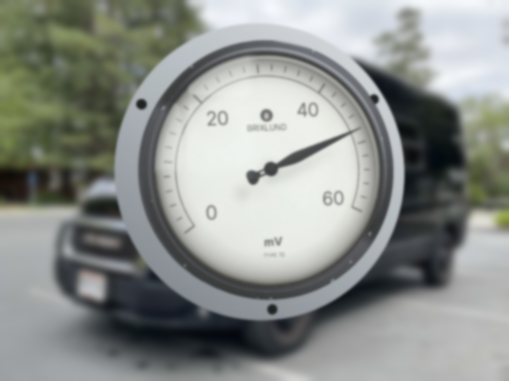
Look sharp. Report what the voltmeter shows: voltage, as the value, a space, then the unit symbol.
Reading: 48 mV
